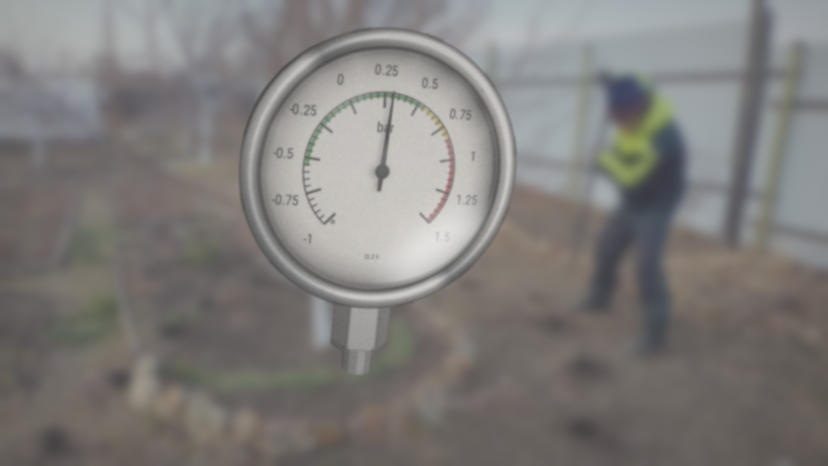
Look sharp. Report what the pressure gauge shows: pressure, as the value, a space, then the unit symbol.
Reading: 0.3 bar
